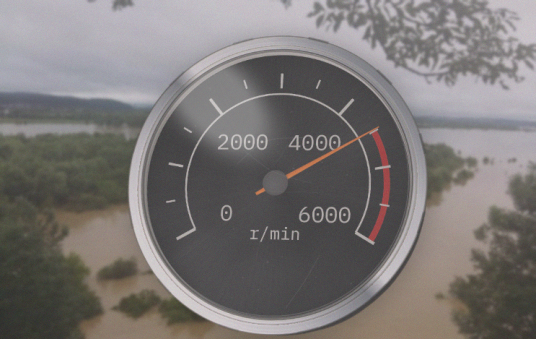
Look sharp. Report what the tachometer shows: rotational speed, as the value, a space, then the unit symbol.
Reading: 4500 rpm
